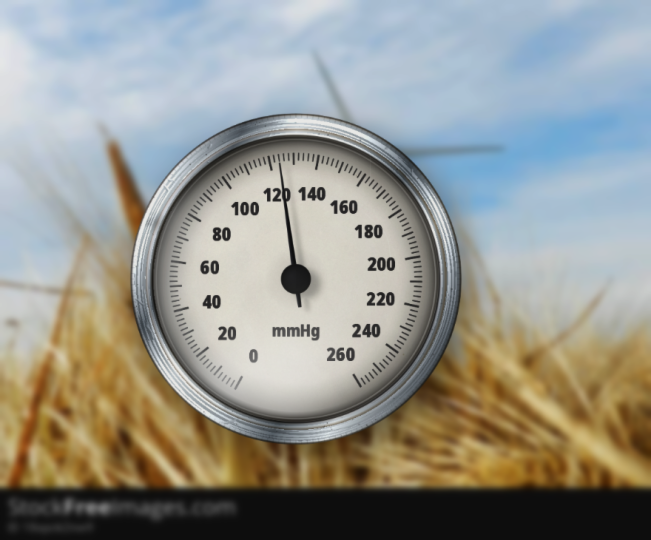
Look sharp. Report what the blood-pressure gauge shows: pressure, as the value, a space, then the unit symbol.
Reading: 124 mmHg
